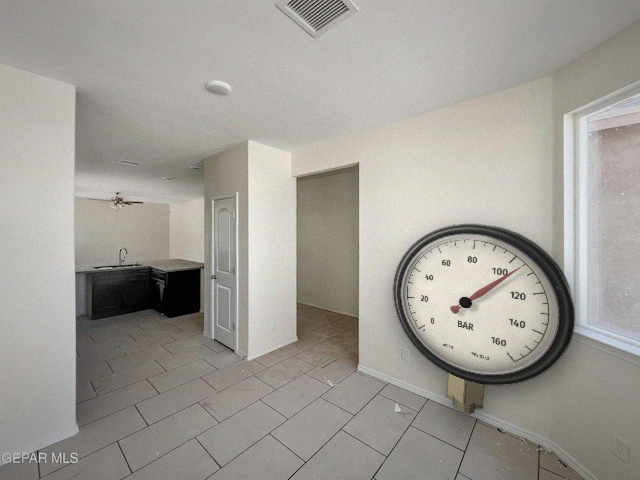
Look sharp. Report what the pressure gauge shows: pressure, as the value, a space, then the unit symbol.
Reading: 105 bar
